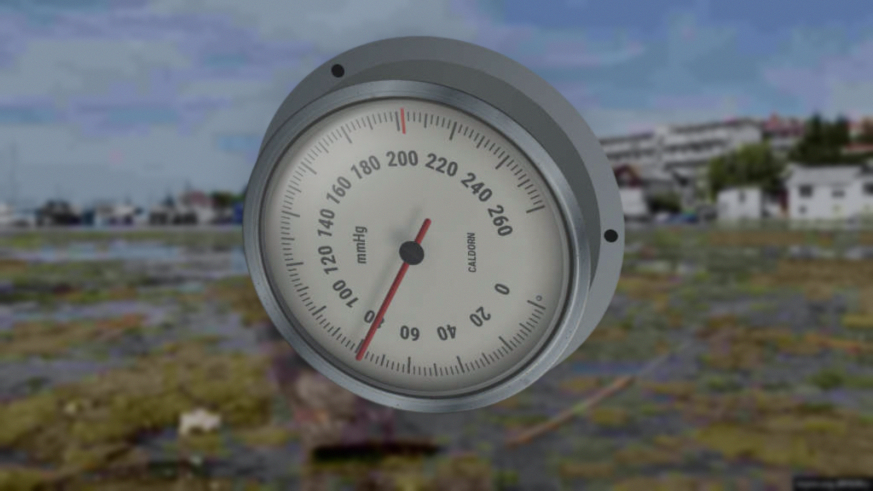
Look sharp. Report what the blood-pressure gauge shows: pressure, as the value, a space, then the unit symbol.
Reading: 78 mmHg
